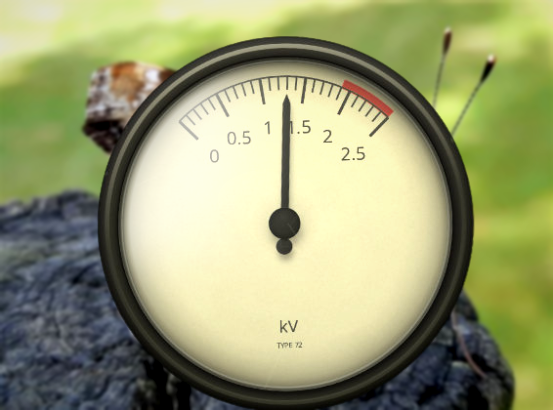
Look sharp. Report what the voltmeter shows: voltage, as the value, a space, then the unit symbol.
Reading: 1.3 kV
